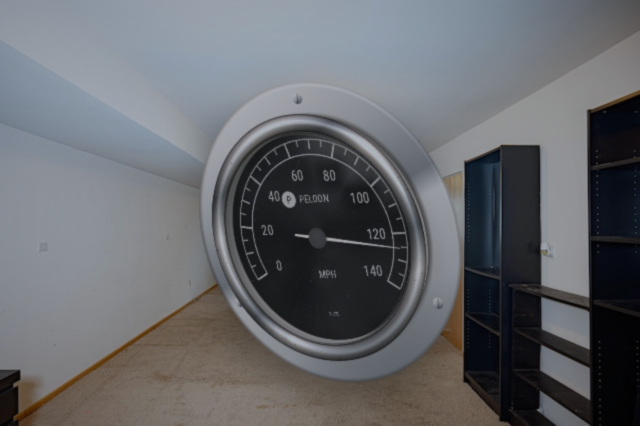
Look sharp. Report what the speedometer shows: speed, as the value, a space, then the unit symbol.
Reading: 125 mph
